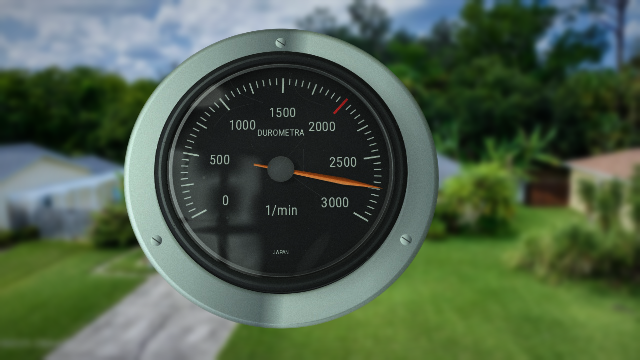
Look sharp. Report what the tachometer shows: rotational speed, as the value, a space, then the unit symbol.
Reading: 2750 rpm
